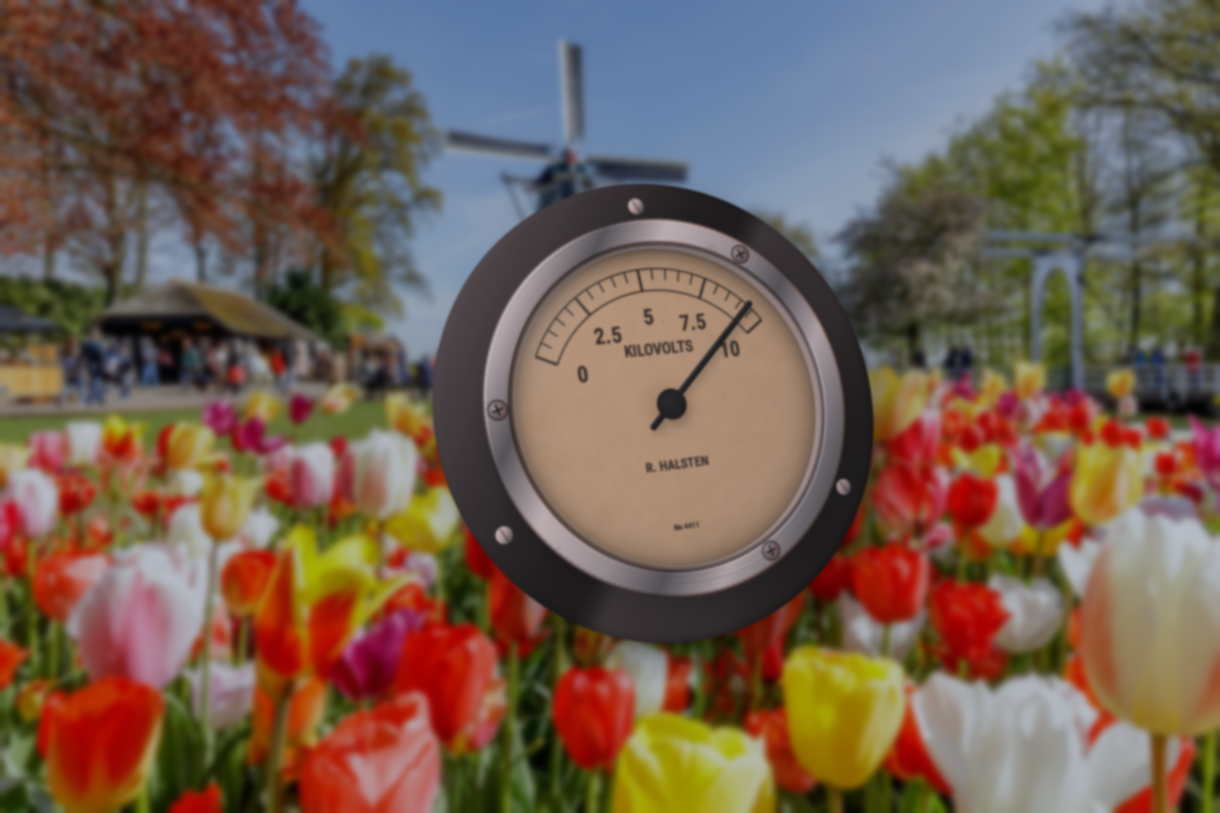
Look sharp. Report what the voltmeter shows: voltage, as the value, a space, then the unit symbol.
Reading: 9.25 kV
